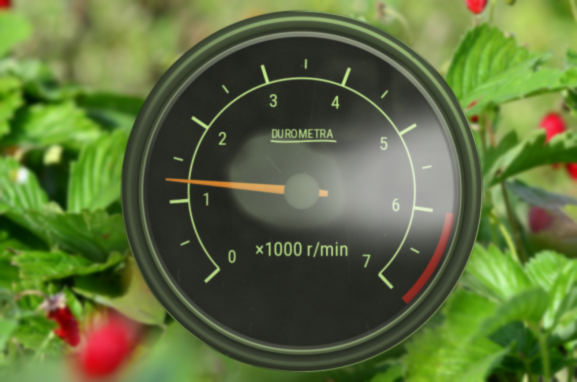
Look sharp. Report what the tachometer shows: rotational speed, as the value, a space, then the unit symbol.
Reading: 1250 rpm
